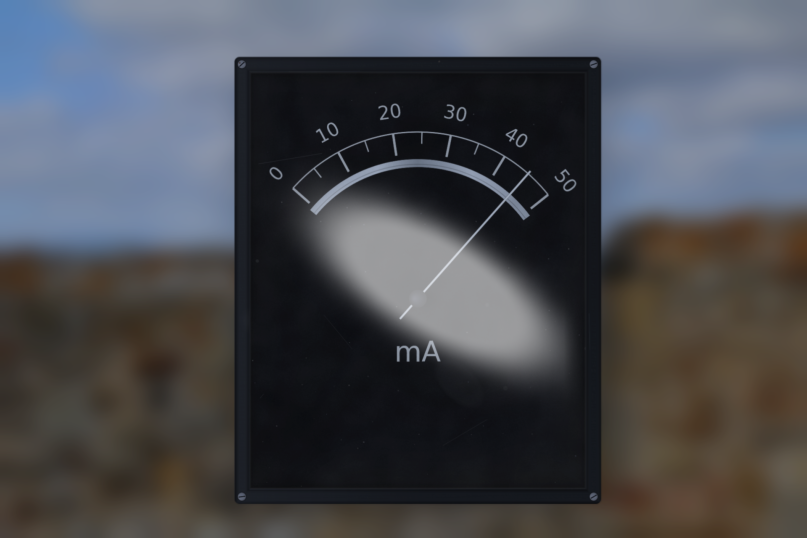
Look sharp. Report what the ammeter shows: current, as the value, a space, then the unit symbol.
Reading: 45 mA
